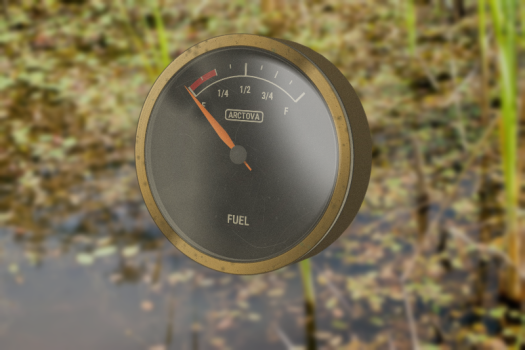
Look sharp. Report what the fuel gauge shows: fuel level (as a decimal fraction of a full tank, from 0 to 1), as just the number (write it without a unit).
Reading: 0
